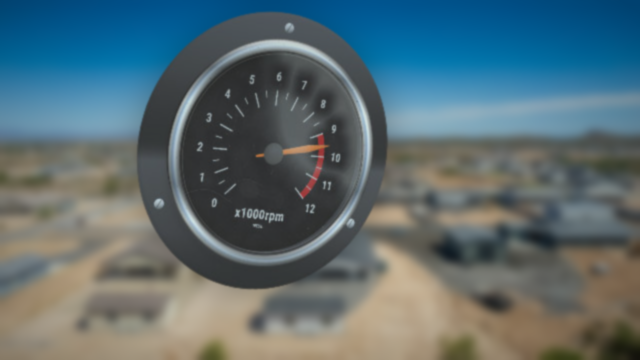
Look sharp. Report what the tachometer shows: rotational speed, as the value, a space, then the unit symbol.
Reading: 9500 rpm
